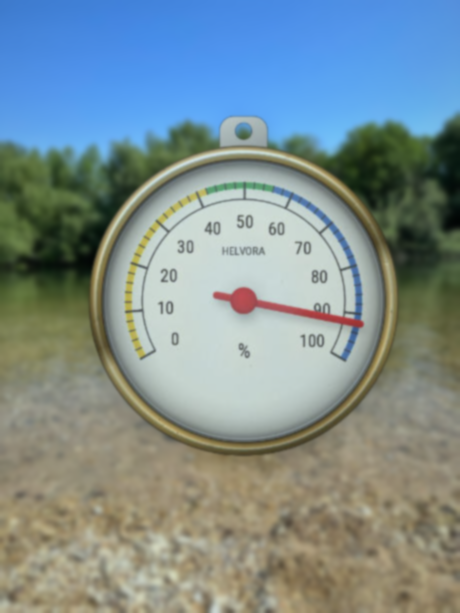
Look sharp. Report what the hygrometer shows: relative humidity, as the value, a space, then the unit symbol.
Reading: 92 %
